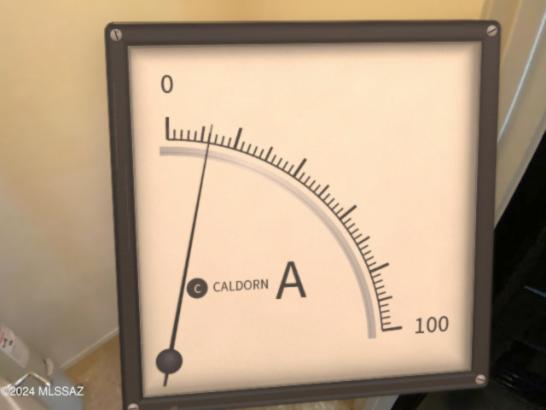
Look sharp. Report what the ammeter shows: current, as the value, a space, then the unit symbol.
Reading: 12 A
